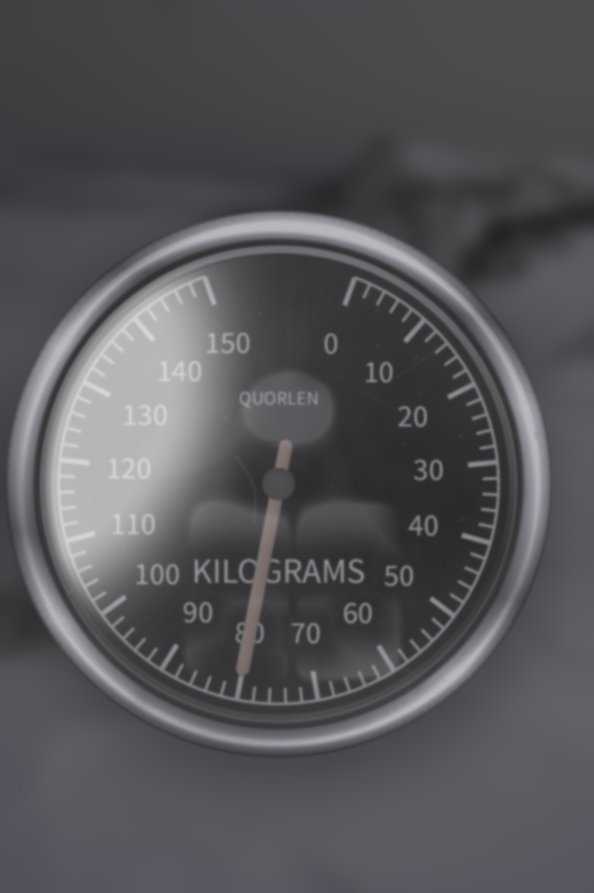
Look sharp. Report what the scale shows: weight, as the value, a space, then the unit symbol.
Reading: 80 kg
